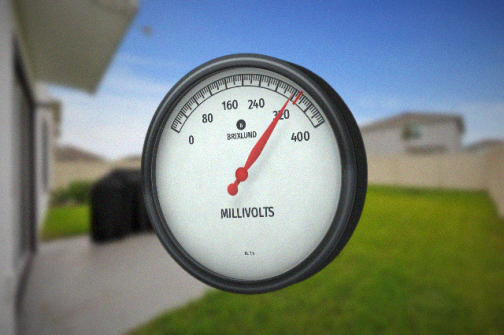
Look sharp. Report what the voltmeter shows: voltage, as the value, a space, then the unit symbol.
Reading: 320 mV
